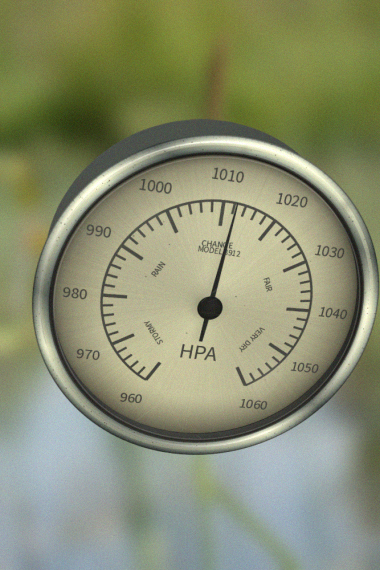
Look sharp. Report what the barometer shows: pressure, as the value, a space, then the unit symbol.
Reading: 1012 hPa
